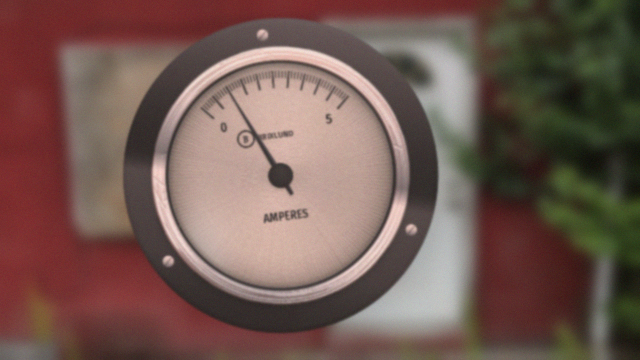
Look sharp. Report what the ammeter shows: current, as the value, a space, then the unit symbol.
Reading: 1 A
